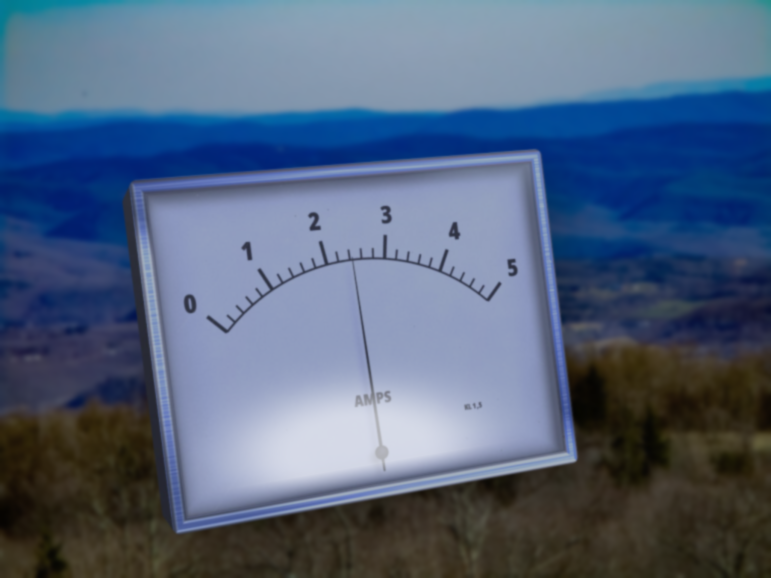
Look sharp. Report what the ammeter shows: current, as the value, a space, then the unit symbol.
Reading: 2.4 A
